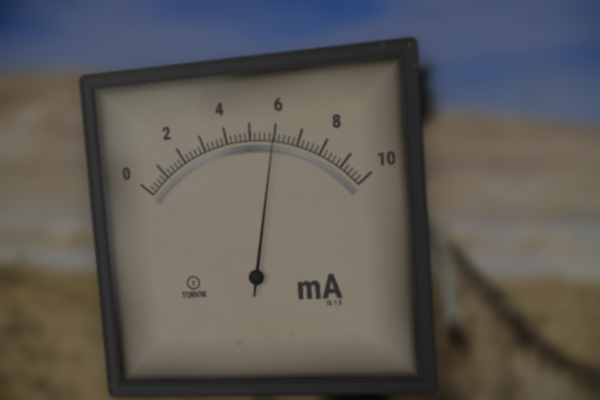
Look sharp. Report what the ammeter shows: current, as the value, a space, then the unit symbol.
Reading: 6 mA
